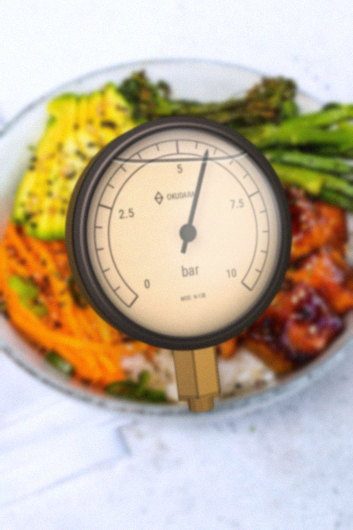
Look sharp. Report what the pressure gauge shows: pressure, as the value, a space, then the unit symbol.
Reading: 5.75 bar
